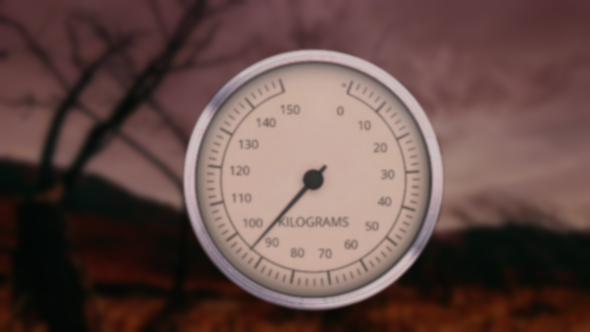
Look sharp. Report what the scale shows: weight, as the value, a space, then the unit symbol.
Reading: 94 kg
